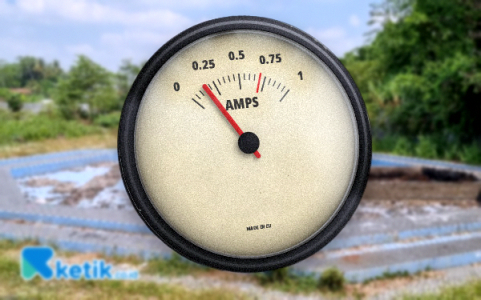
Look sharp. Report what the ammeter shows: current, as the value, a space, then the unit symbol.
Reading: 0.15 A
